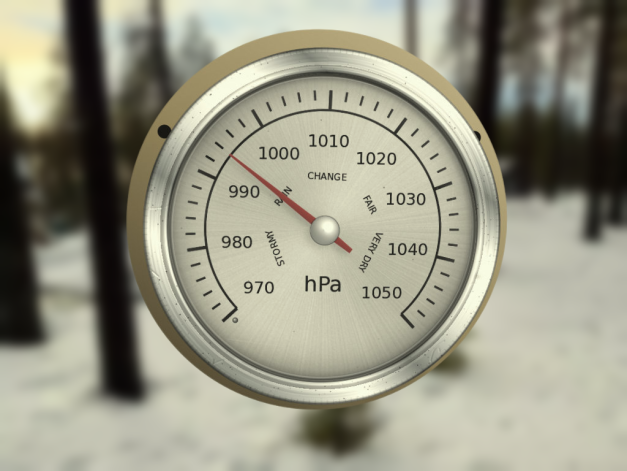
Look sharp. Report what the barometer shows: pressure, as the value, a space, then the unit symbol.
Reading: 994 hPa
